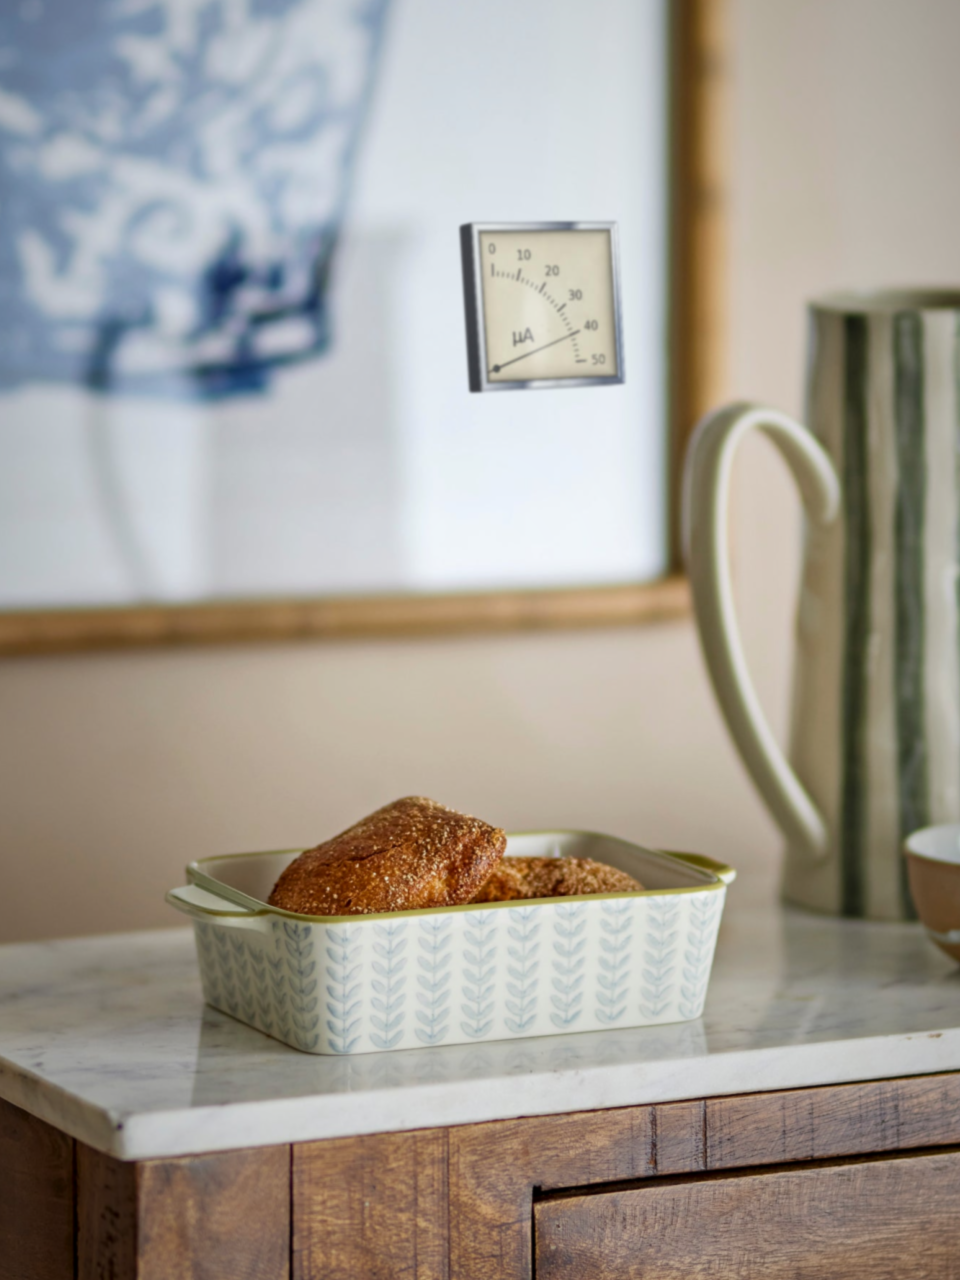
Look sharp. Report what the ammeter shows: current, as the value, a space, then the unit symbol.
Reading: 40 µA
